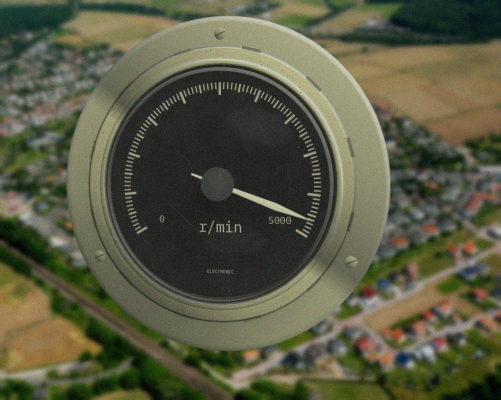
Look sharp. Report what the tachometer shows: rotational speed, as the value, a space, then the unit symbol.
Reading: 4800 rpm
